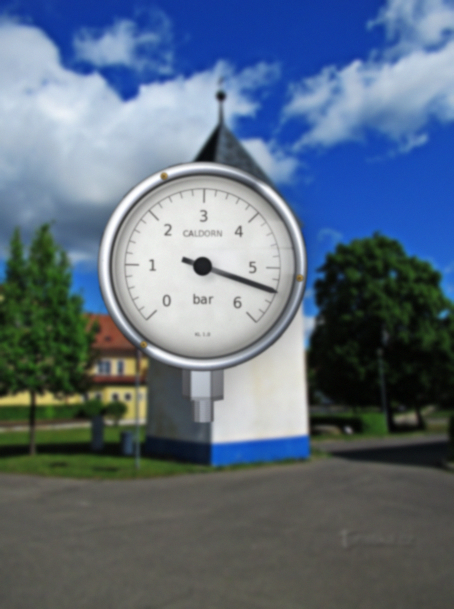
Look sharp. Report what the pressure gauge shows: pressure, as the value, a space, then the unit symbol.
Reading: 5.4 bar
